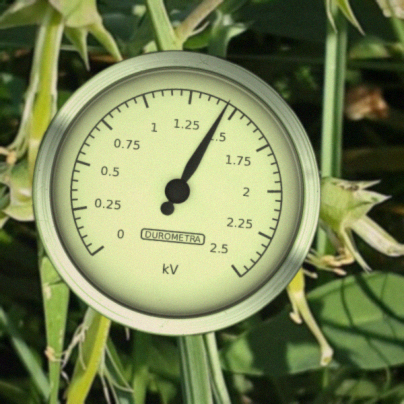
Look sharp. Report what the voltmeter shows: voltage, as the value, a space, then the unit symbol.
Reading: 1.45 kV
